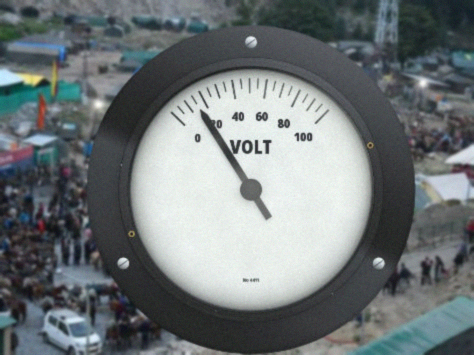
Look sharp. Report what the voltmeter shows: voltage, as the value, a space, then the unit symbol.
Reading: 15 V
